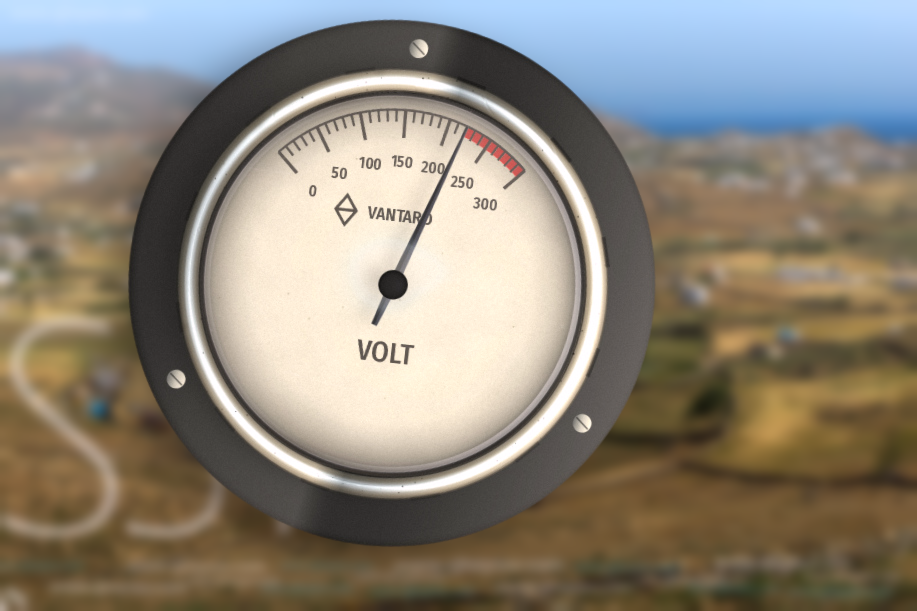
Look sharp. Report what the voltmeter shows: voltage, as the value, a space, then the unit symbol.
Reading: 220 V
